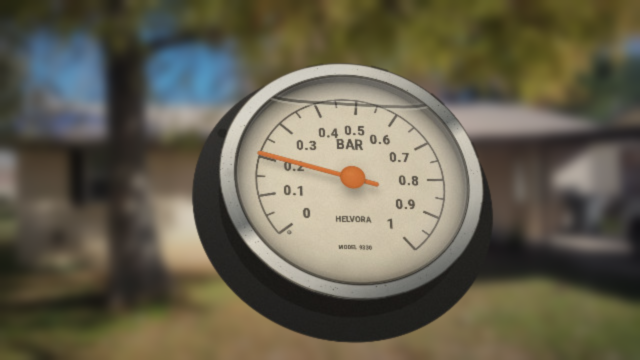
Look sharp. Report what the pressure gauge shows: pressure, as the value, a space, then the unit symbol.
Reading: 0.2 bar
